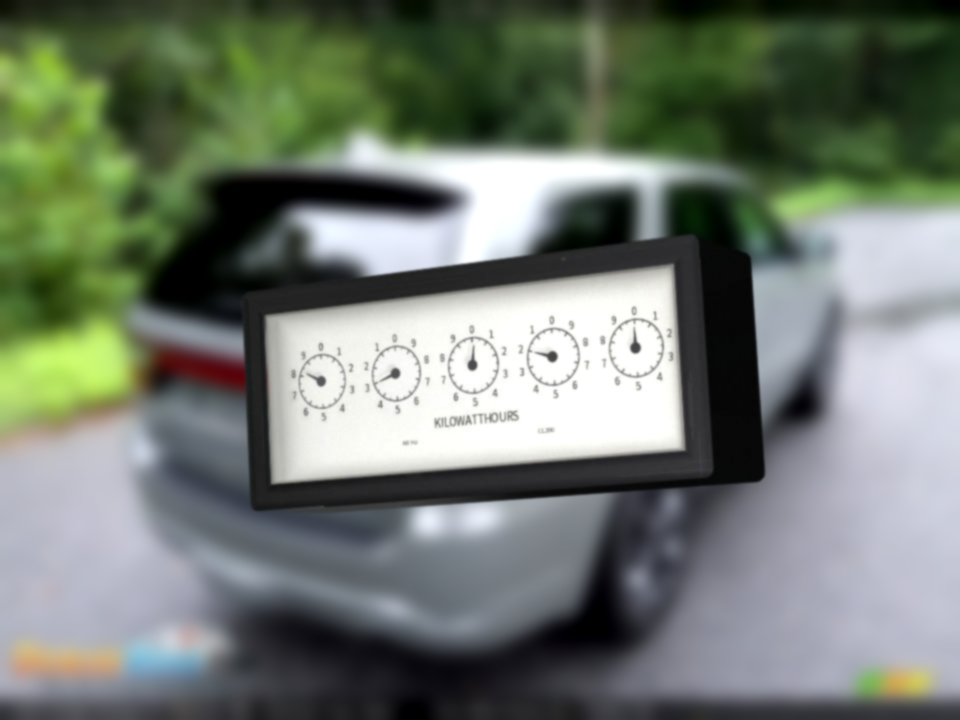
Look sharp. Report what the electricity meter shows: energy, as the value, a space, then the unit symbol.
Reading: 83020 kWh
